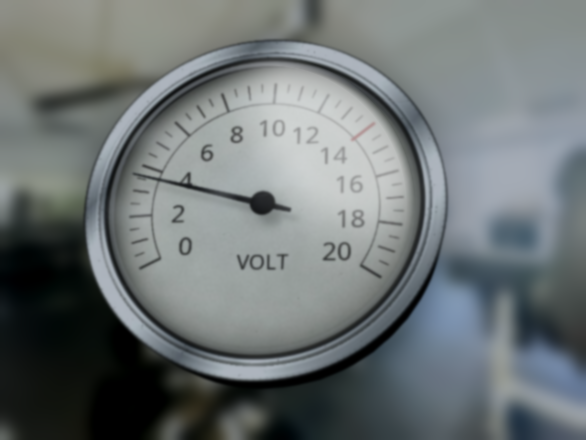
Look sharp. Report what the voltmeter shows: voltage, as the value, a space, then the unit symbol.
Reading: 3.5 V
